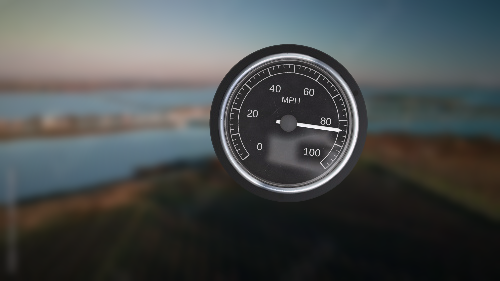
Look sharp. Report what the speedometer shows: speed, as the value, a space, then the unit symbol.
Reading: 84 mph
